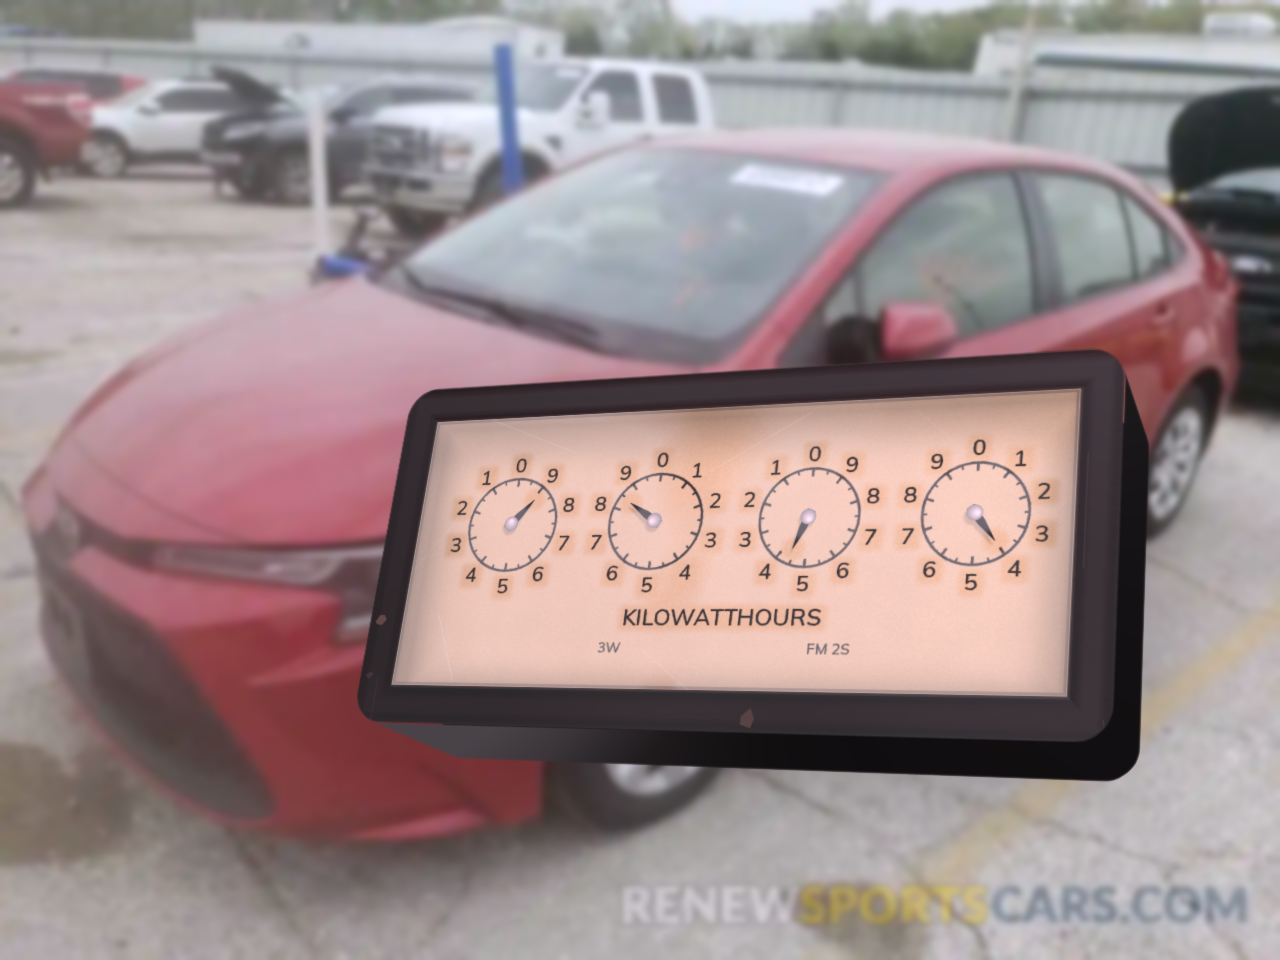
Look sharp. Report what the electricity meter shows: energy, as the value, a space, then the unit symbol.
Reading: 8844 kWh
